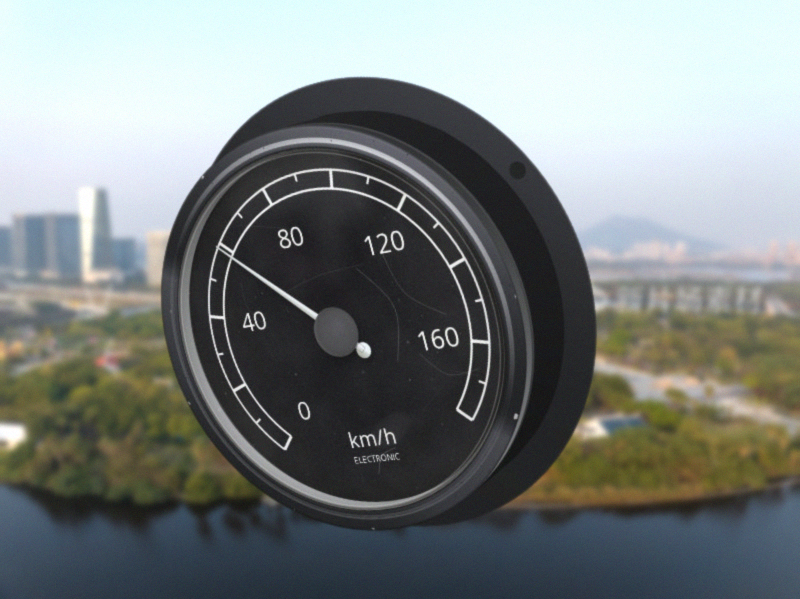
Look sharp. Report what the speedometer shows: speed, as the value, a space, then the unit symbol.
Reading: 60 km/h
